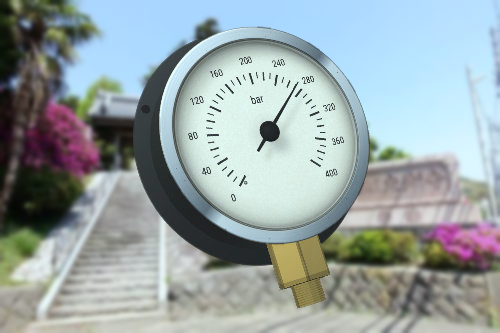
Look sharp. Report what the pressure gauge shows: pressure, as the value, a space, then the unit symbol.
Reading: 270 bar
